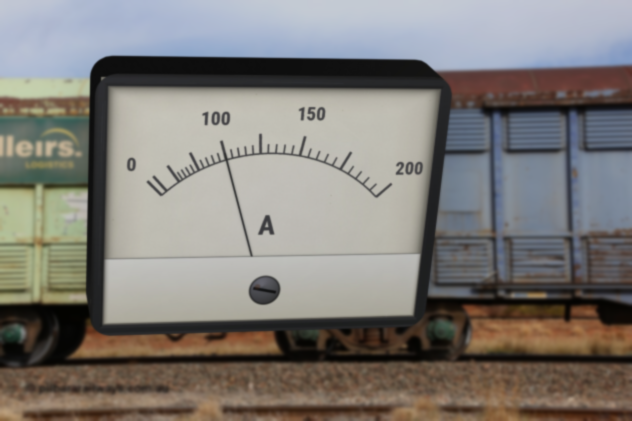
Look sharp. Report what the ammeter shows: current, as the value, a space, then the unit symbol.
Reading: 100 A
